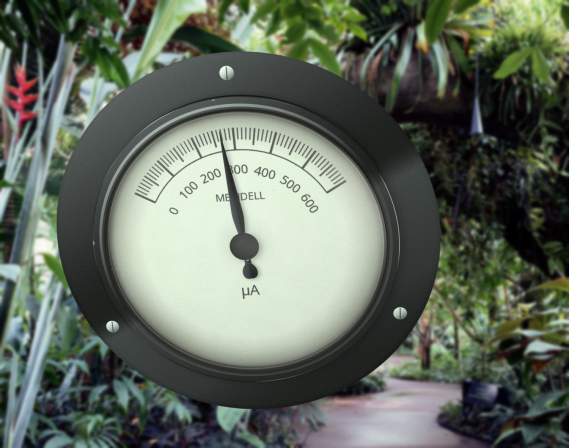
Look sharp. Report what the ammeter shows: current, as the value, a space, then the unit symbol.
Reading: 270 µA
